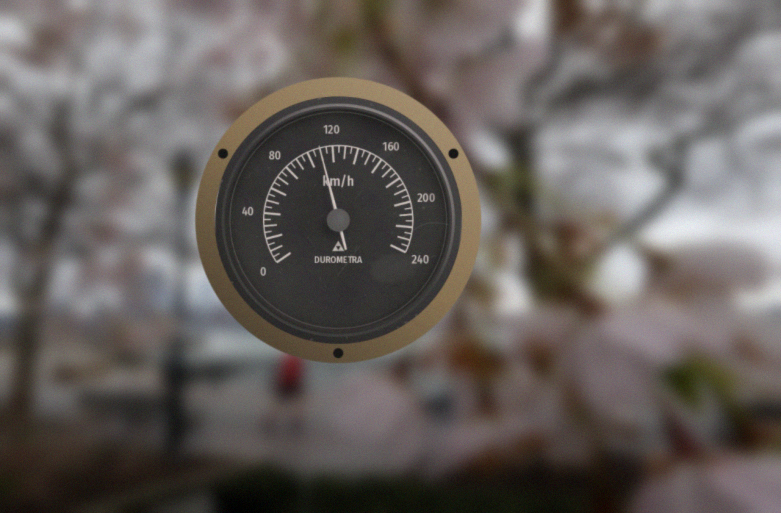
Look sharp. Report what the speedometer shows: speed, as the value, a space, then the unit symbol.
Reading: 110 km/h
